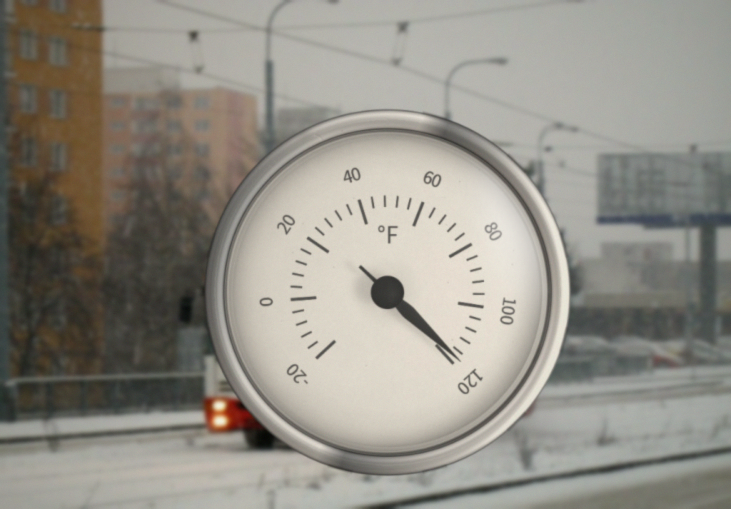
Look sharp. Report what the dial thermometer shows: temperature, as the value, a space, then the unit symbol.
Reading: 118 °F
